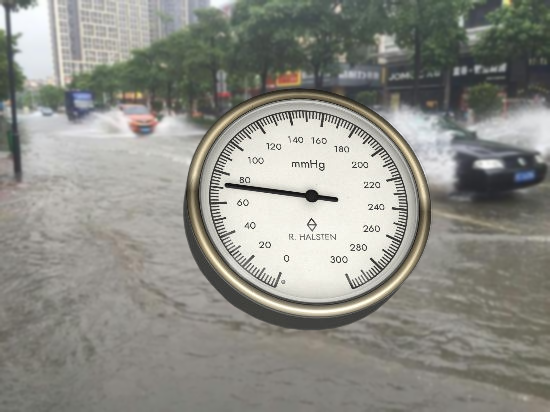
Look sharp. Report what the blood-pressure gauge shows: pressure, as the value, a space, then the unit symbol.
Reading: 70 mmHg
